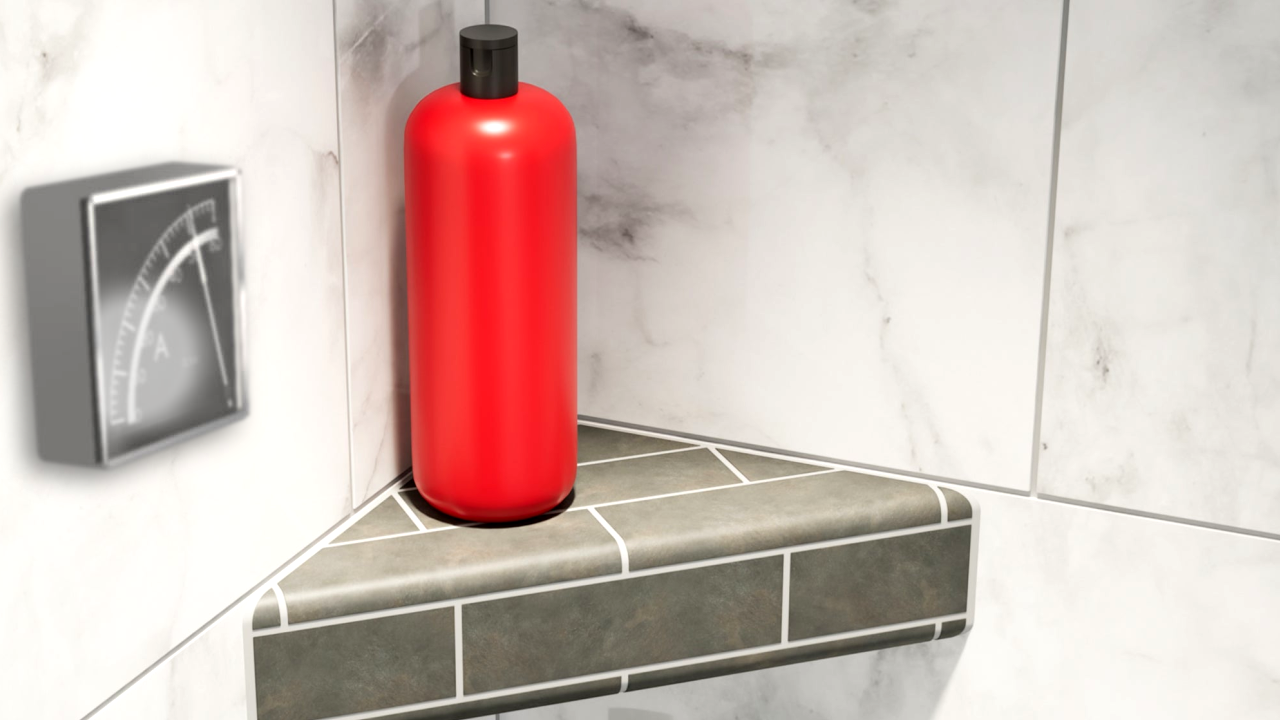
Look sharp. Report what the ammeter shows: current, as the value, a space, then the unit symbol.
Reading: 50 A
